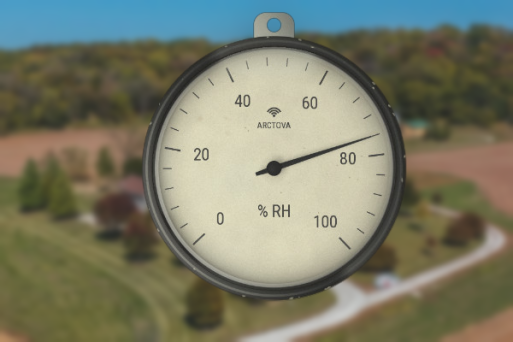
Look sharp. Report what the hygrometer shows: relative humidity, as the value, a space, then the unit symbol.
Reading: 76 %
